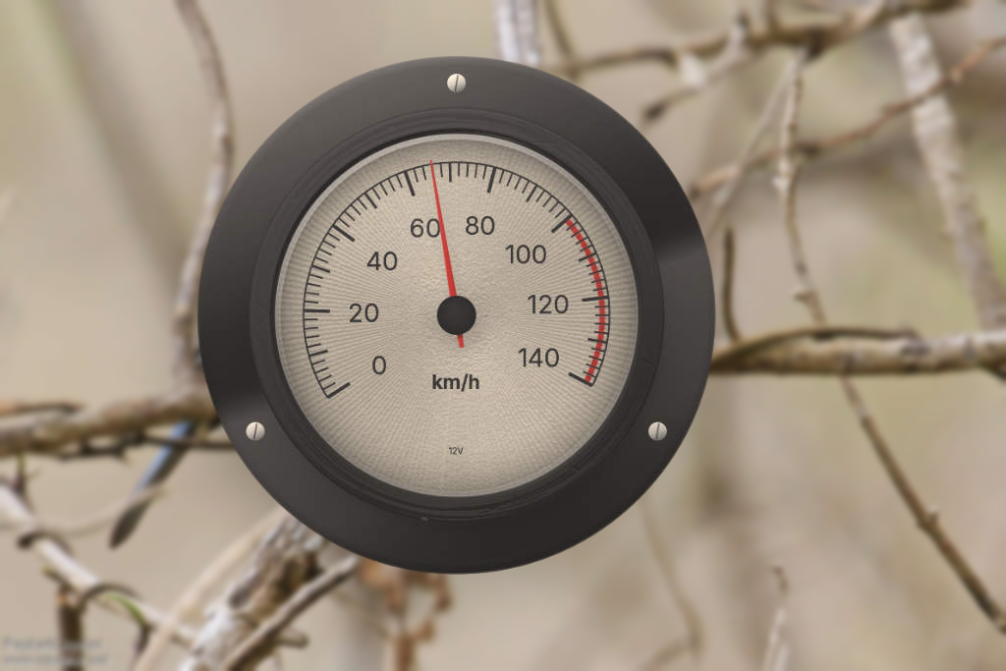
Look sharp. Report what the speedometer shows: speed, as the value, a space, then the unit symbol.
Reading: 66 km/h
